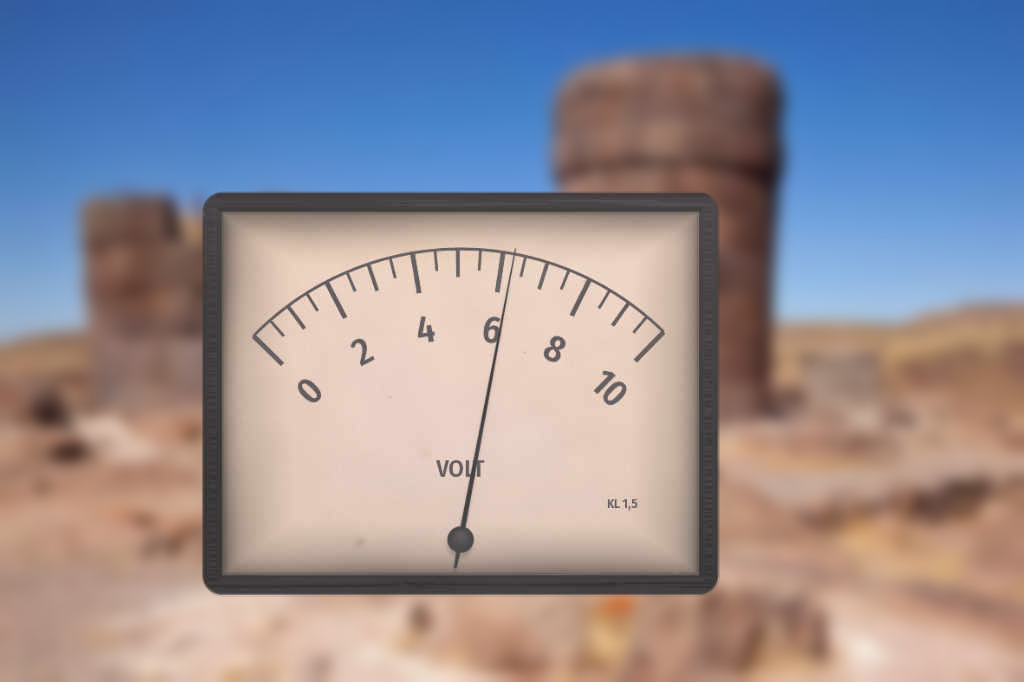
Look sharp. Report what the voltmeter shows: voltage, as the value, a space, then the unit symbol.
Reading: 6.25 V
